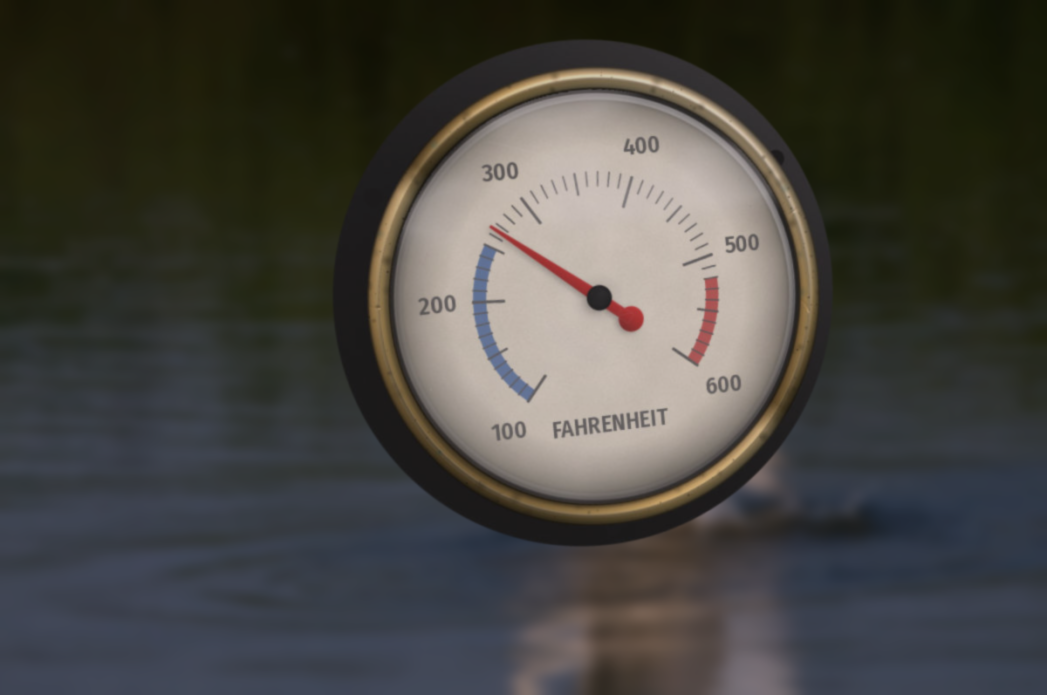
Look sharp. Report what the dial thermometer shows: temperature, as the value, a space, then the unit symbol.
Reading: 265 °F
